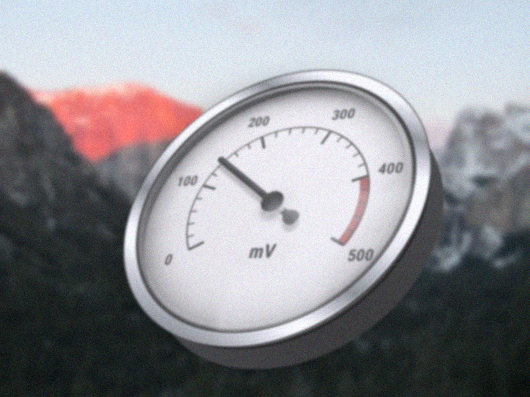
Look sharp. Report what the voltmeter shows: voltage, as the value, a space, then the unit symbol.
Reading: 140 mV
